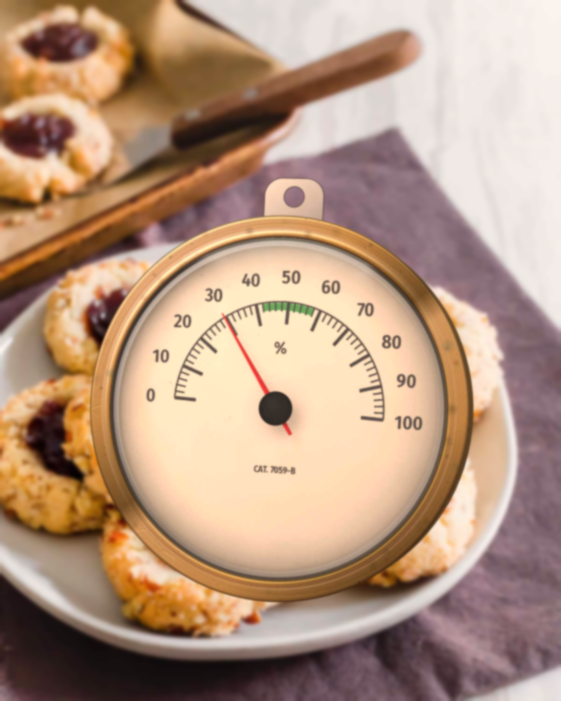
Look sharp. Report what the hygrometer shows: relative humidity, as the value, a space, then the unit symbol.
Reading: 30 %
